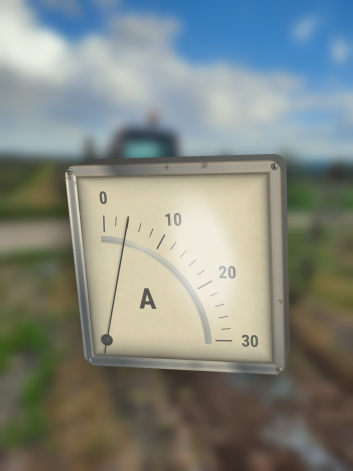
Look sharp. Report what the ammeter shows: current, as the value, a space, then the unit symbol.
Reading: 4 A
